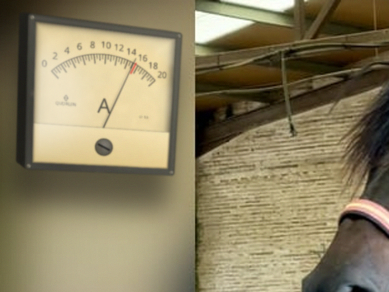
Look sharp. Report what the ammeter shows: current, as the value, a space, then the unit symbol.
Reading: 15 A
